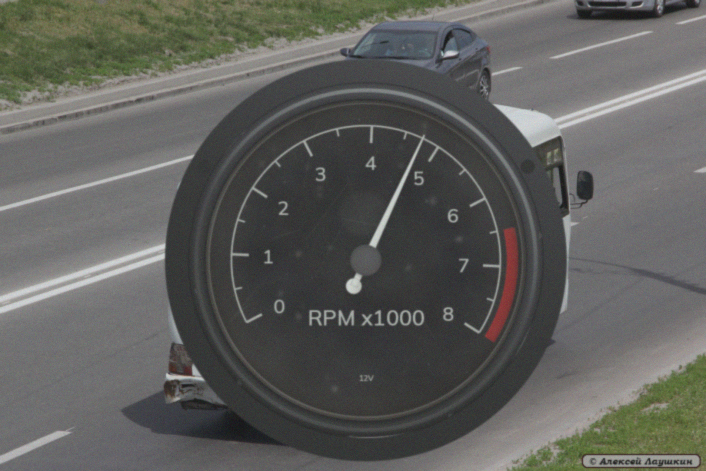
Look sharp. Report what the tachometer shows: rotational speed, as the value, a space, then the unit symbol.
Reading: 4750 rpm
